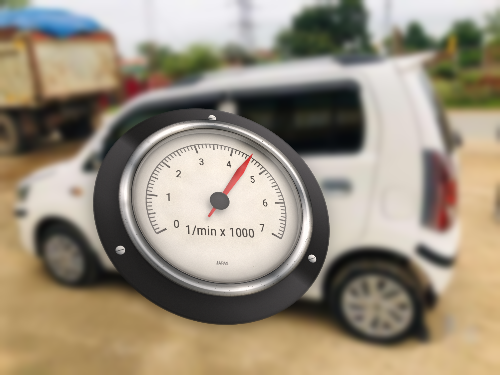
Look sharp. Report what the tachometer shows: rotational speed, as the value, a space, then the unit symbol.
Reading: 4500 rpm
